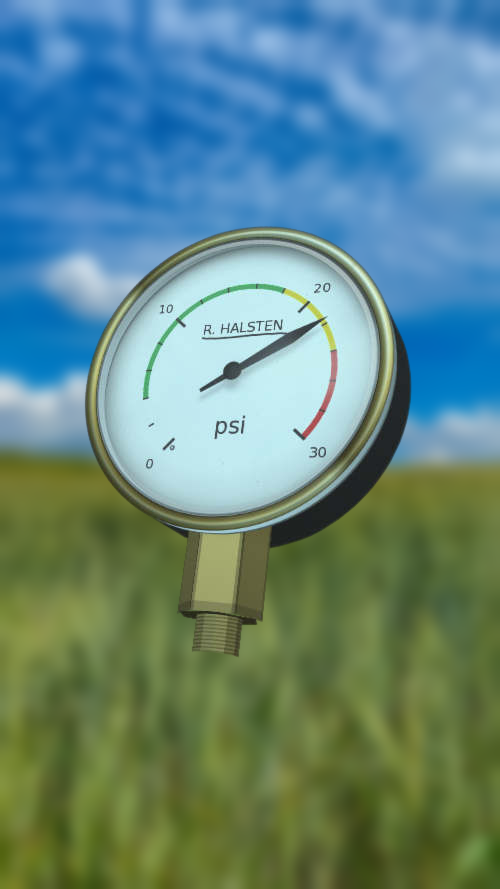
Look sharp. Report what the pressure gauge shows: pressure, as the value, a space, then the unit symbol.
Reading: 22 psi
